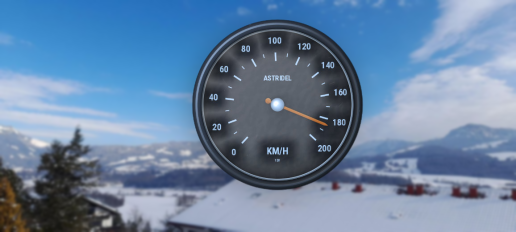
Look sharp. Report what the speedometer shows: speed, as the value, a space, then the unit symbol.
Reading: 185 km/h
